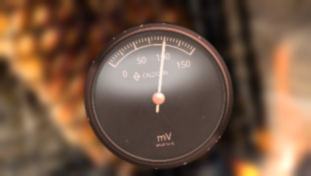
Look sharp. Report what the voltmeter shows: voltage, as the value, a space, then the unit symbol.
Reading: 100 mV
